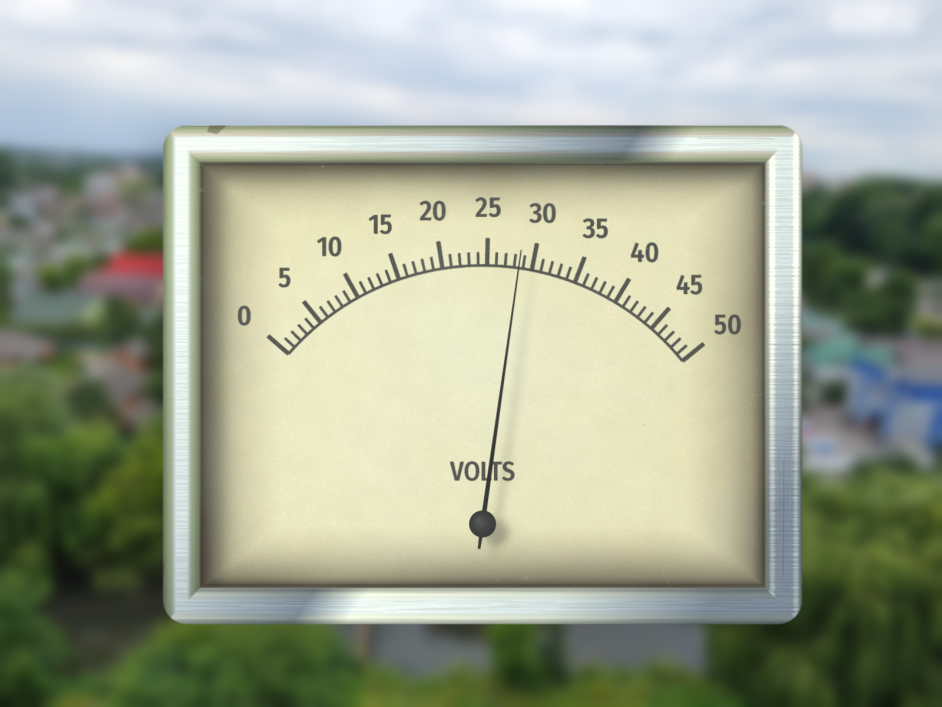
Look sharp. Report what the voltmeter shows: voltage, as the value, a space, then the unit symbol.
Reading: 28.5 V
